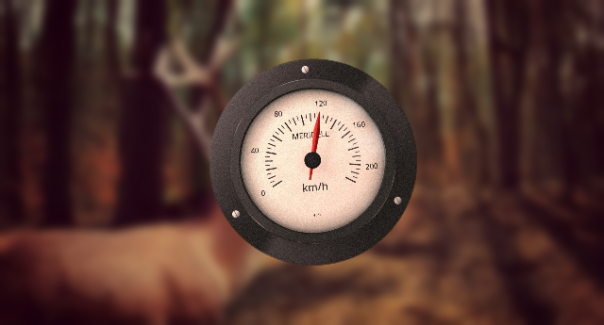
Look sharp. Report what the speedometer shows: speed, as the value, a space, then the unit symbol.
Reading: 120 km/h
